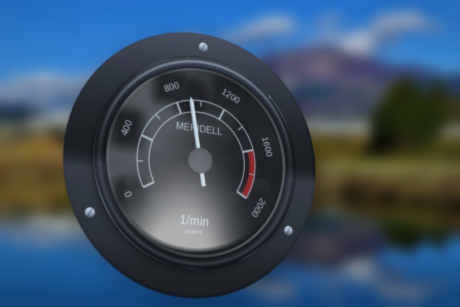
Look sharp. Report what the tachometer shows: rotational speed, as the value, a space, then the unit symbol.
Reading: 900 rpm
